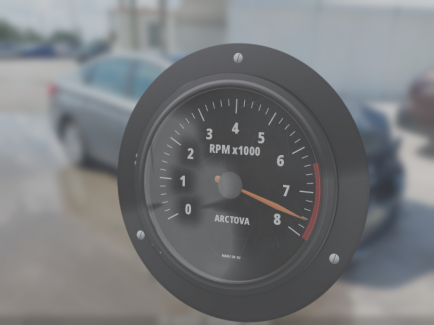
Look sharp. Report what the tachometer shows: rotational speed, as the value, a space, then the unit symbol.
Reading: 7600 rpm
